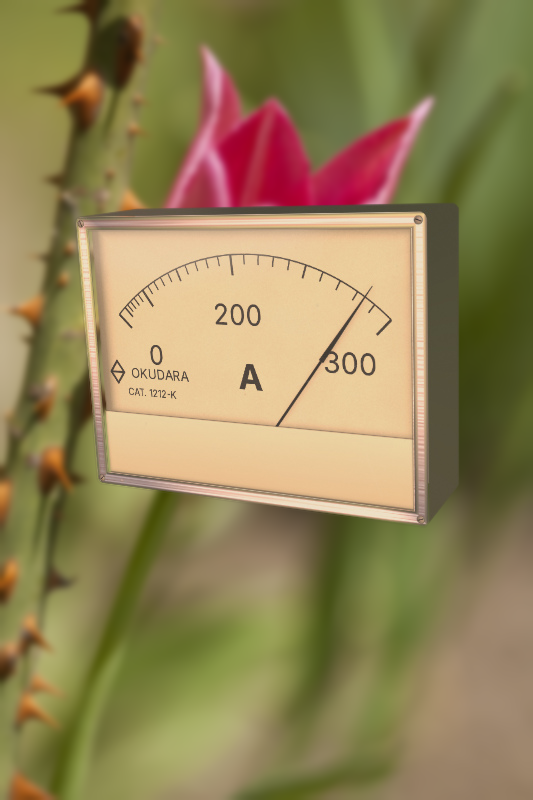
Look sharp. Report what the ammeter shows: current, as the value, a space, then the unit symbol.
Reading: 285 A
